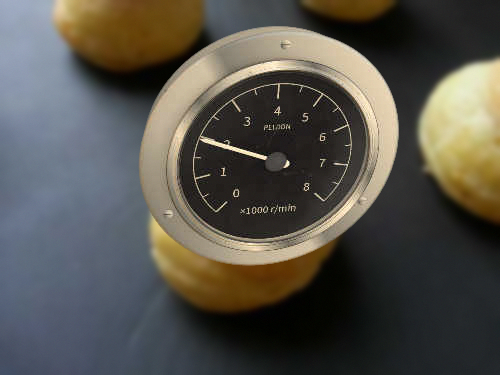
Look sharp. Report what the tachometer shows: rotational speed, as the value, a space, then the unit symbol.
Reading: 2000 rpm
